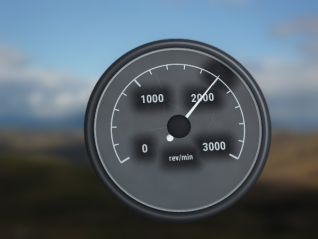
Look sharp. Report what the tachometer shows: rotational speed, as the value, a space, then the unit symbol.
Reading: 2000 rpm
